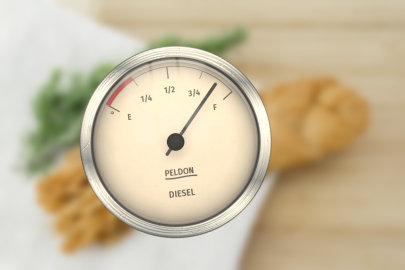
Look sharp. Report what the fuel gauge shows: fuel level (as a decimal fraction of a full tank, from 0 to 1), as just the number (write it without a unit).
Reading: 0.875
